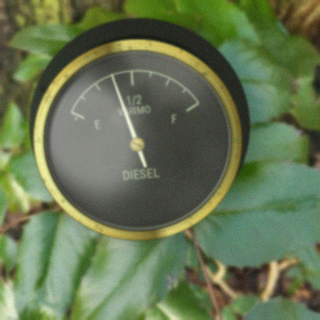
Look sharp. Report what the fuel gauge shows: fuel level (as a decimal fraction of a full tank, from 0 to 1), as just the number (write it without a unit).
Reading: 0.375
